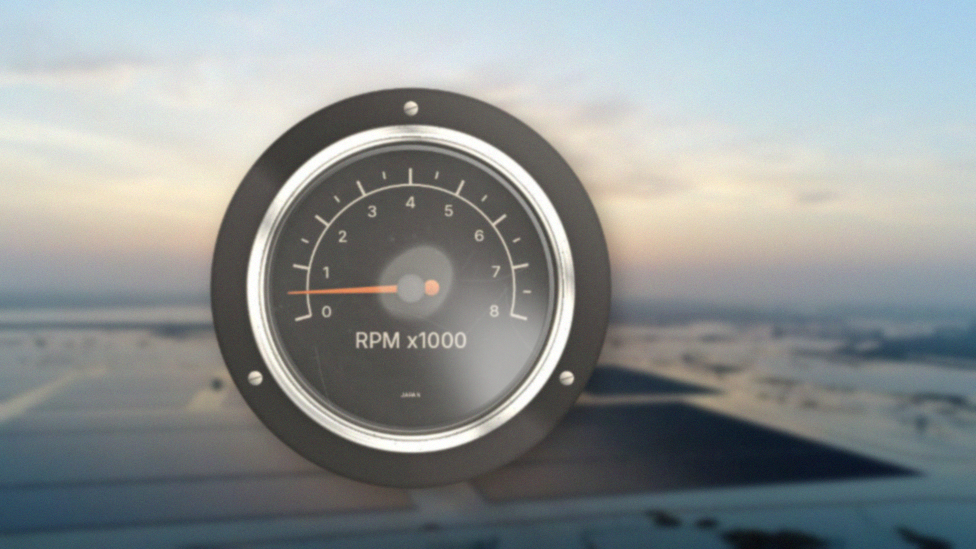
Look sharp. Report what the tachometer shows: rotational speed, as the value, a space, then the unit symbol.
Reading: 500 rpm
